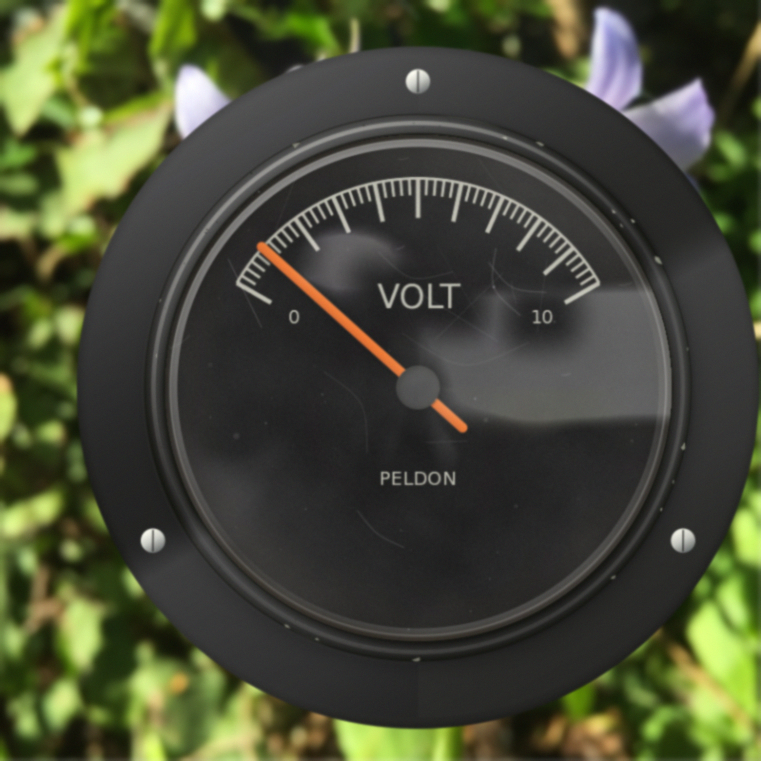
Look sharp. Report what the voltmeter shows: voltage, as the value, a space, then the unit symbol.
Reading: 1 V
